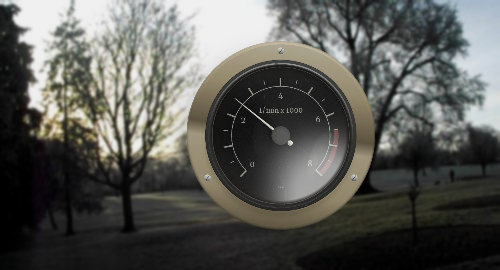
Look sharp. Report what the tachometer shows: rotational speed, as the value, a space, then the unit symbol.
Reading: 2500 rpm
